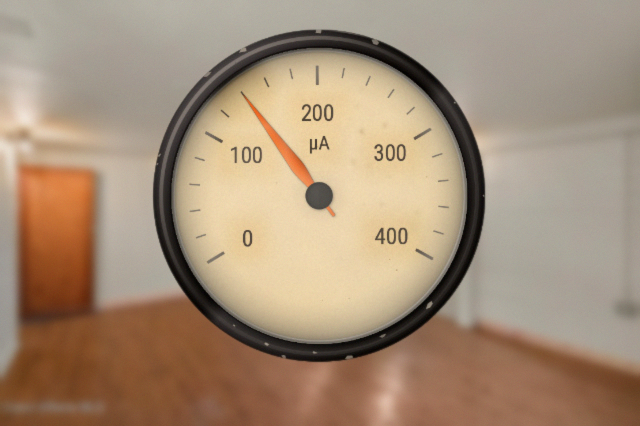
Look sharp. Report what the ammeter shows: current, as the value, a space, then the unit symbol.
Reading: 140 µA
